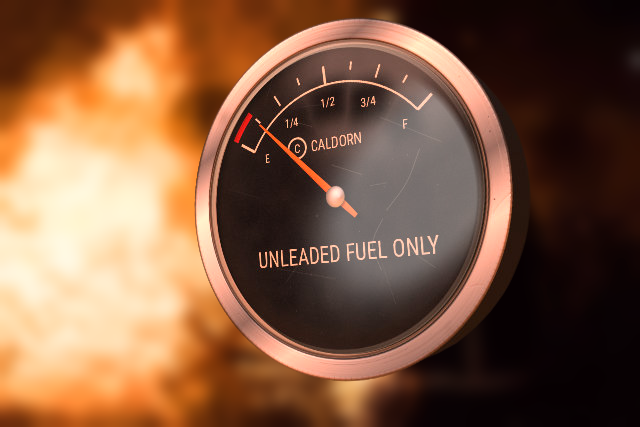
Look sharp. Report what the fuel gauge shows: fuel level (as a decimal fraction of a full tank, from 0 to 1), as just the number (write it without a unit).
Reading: 0.125
